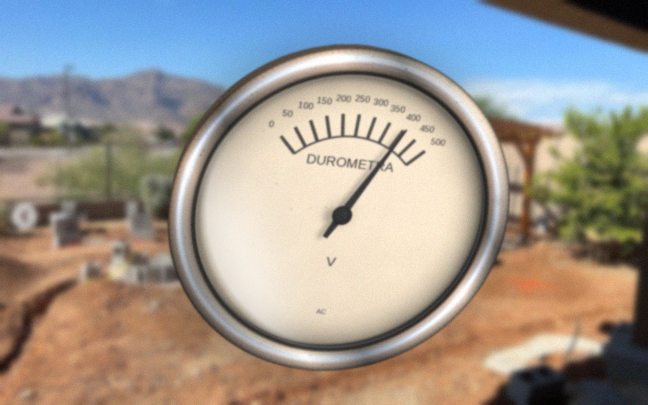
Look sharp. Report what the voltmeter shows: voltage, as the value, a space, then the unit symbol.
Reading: 400 V
